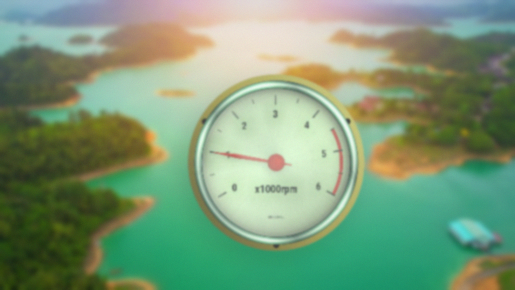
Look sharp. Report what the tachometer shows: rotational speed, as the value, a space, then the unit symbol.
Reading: 1000 rpm
